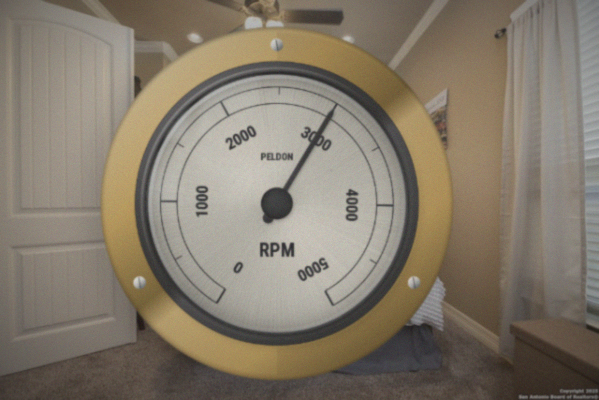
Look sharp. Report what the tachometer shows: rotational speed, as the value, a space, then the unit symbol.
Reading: 3000 rpm
